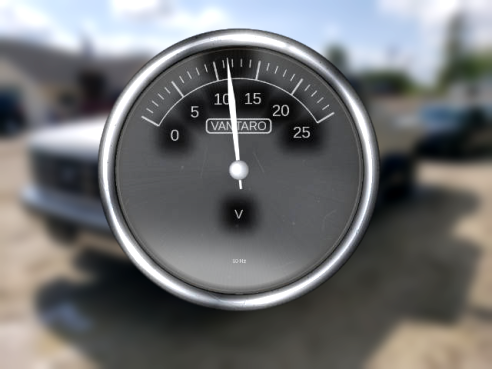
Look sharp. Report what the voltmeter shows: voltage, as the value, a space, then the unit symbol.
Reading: 11.5 V
